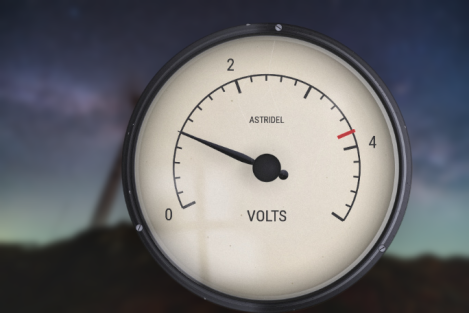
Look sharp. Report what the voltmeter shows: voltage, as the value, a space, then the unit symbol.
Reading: 1 V
